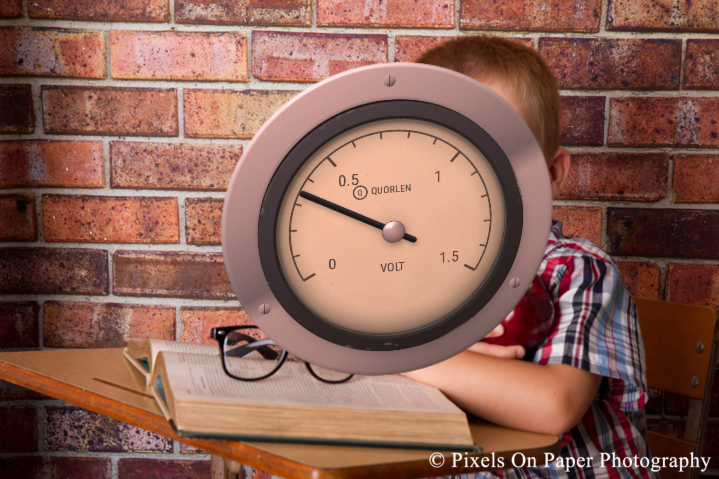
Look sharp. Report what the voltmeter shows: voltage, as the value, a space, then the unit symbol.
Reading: 0.35 V
